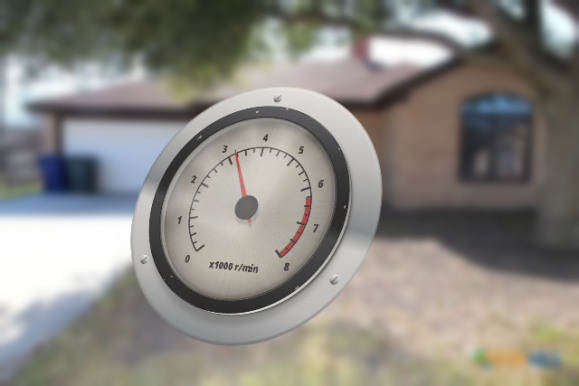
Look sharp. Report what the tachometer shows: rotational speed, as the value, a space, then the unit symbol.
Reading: 3250 rpm
